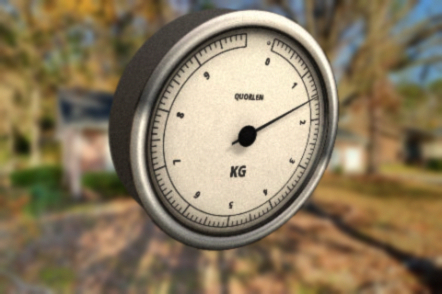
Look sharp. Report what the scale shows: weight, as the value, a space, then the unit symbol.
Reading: 1.5 kg
